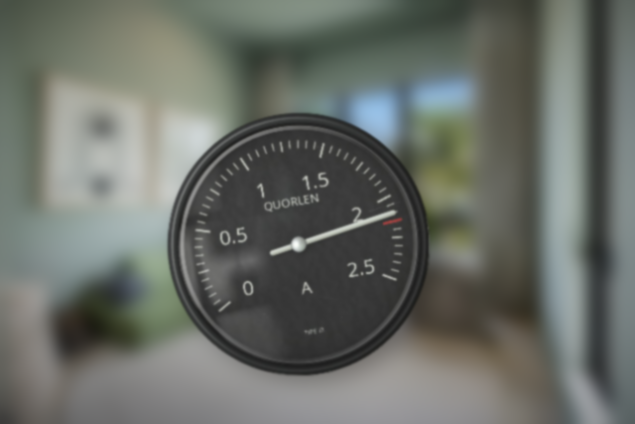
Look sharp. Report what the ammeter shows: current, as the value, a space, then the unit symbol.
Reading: 2.1 A
